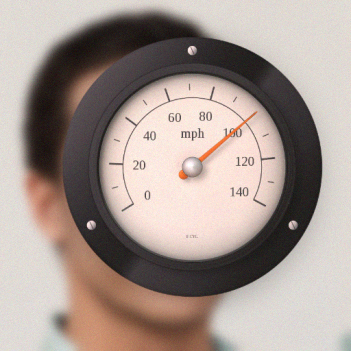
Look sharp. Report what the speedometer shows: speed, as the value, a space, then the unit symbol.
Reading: 100 mph
